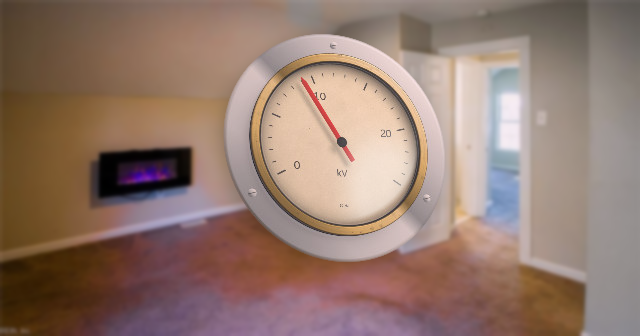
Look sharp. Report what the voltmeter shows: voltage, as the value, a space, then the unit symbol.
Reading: 9 kV
